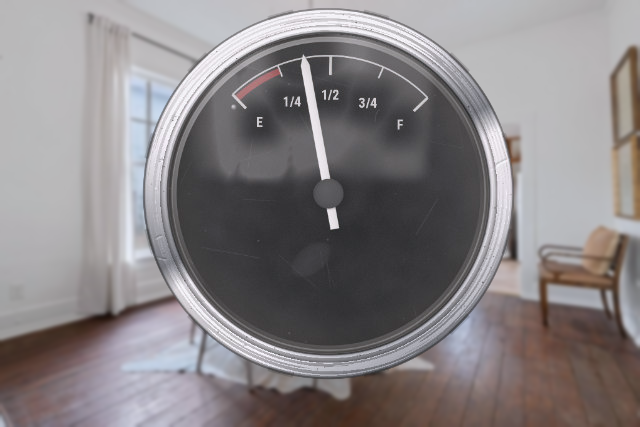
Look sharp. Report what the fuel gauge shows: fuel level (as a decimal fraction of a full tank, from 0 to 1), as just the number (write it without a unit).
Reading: 0.375
